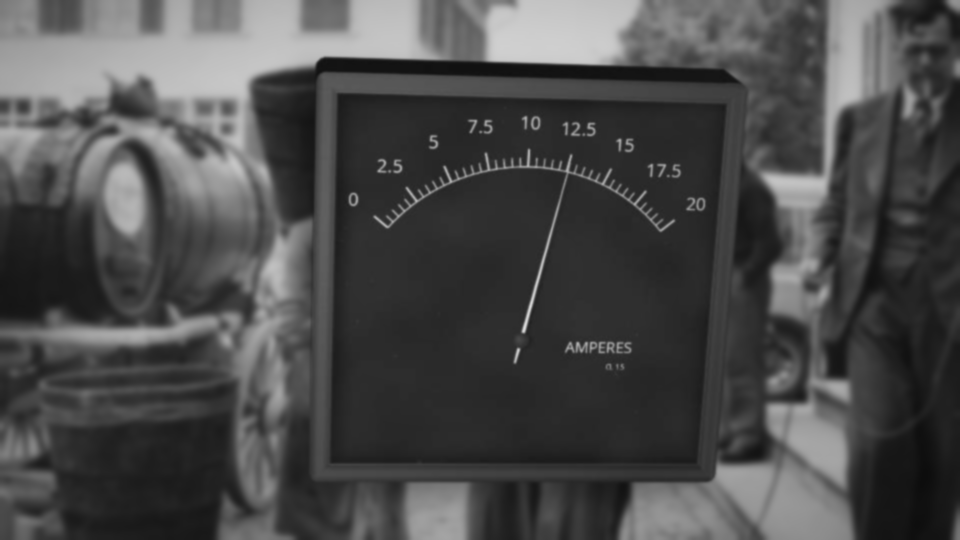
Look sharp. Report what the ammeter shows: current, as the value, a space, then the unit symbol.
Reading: 12.5 A
